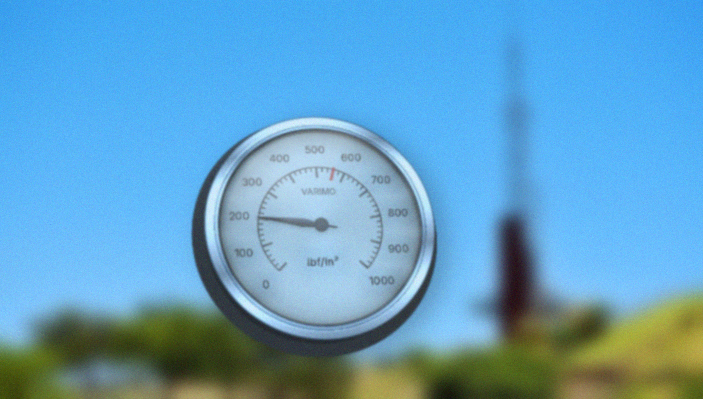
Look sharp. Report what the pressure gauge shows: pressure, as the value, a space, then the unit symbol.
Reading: 200 psi
